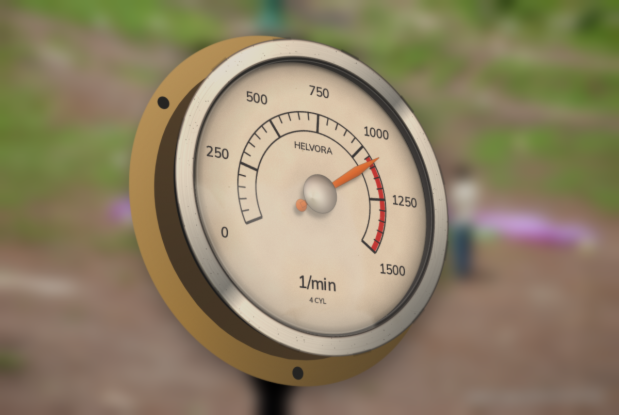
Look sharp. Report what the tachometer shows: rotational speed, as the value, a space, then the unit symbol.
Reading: 1075 rpm
